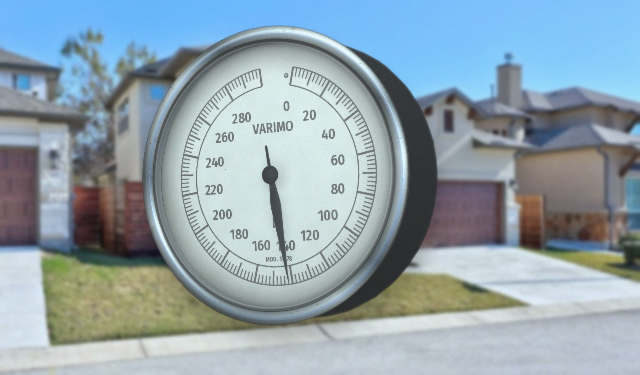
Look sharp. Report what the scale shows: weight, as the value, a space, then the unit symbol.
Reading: 140 lb
